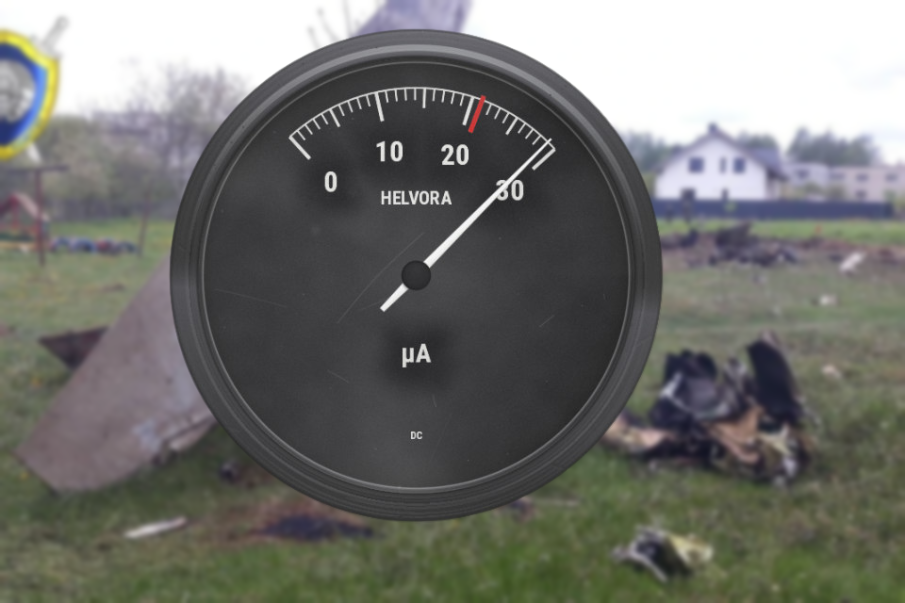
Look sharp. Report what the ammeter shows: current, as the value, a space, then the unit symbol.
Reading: 29 µA
